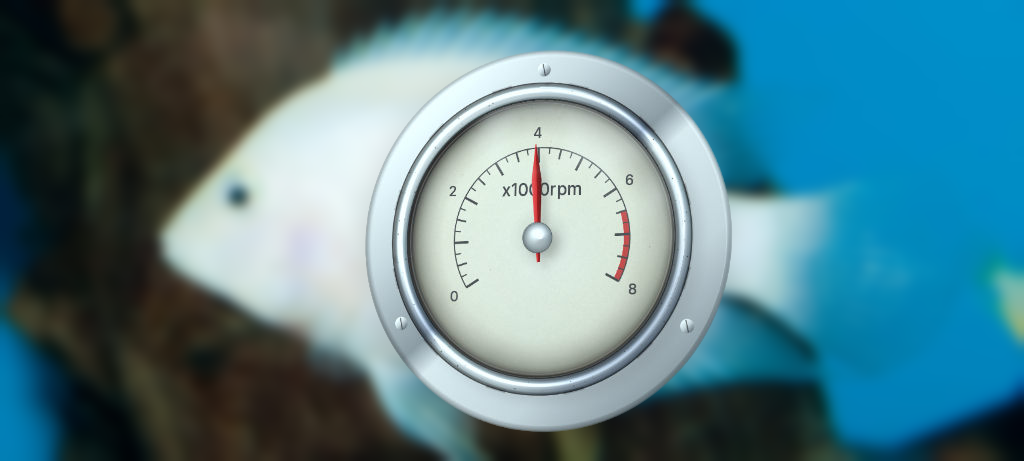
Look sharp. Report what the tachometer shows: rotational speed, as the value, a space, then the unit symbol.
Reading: 4000 rpm
